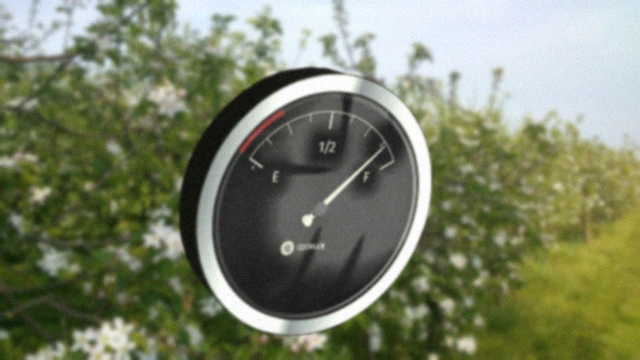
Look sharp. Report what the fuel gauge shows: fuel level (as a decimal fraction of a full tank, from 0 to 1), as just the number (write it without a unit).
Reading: 0.875
